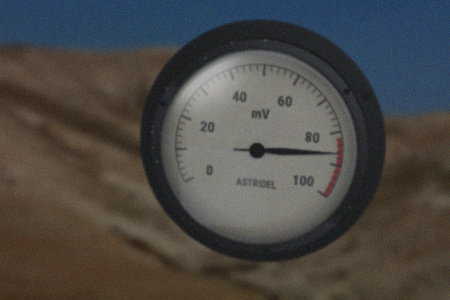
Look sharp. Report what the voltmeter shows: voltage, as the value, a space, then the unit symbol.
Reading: 86 mV
